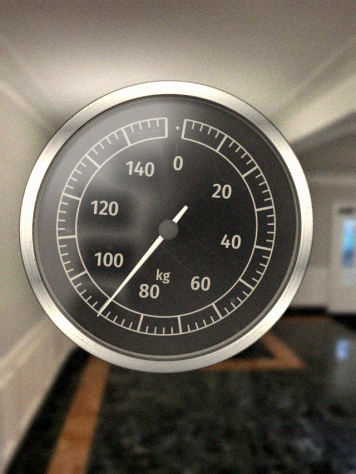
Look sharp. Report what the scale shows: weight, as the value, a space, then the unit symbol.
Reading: 90 kg
